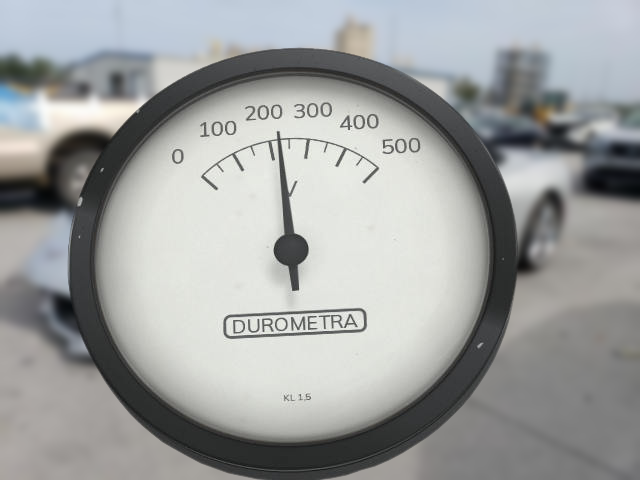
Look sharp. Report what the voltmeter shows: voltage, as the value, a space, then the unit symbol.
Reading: 225 V
